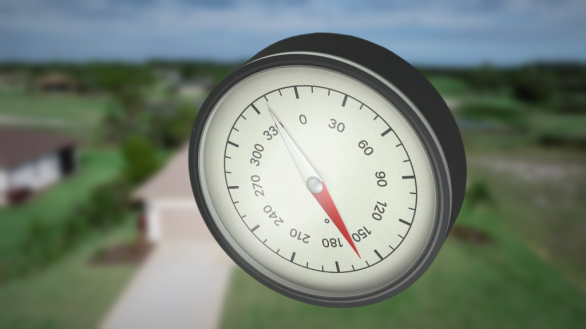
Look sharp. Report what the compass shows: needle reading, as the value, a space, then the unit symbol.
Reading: 160 °
